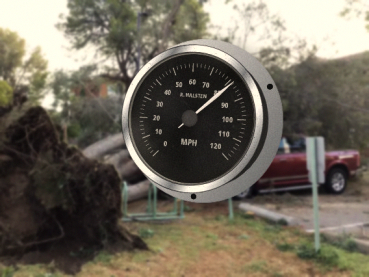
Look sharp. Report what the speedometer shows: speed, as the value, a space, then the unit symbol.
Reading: 82 mph
